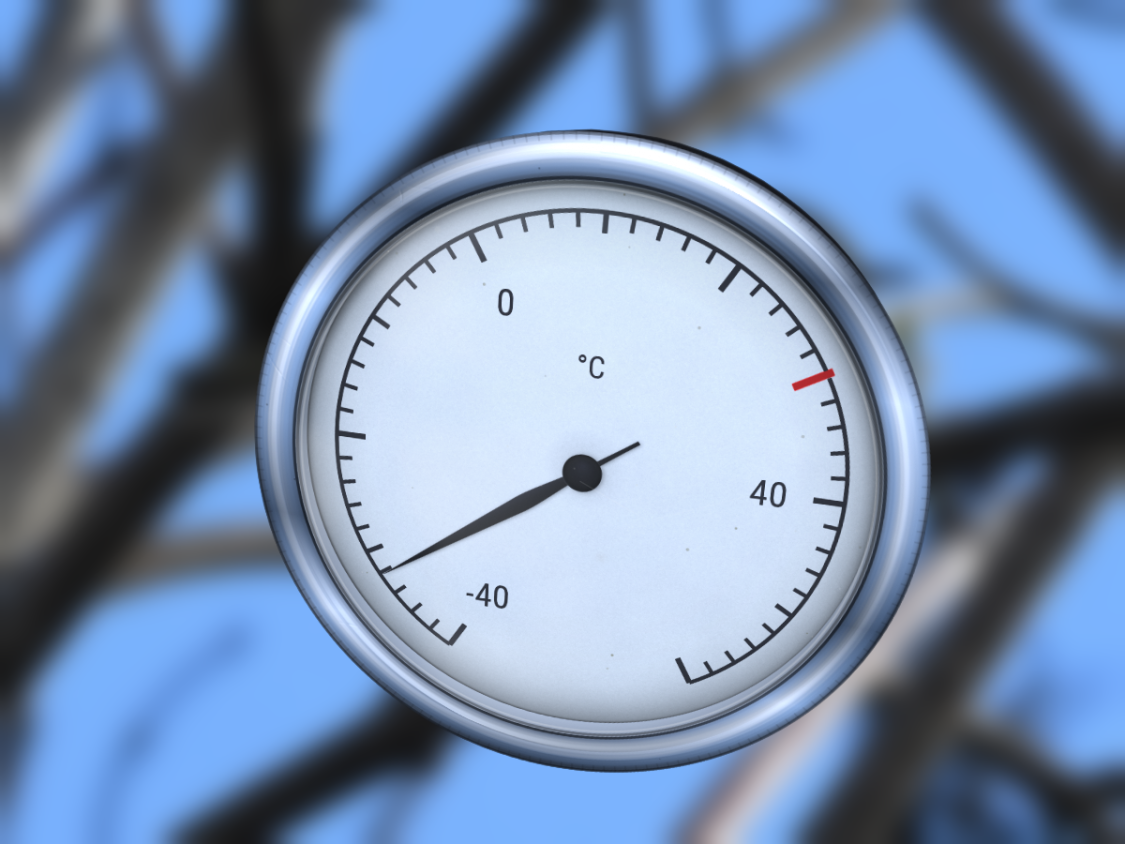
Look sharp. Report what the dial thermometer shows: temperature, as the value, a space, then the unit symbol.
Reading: -32 °C
